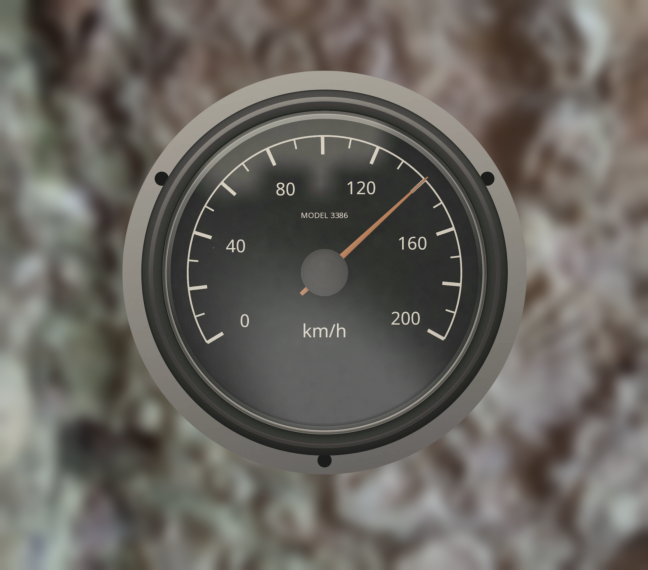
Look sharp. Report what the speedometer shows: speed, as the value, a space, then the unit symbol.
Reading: 140 km/h
